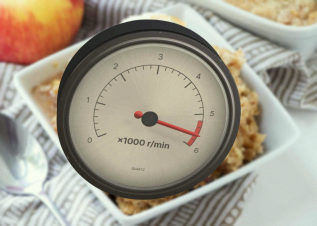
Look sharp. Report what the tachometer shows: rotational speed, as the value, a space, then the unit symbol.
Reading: 5600 rpm
